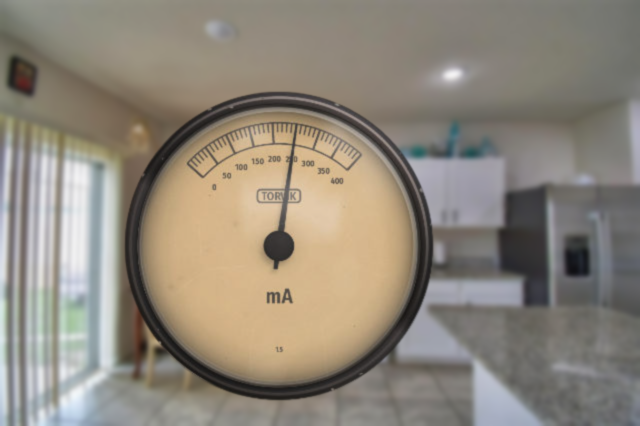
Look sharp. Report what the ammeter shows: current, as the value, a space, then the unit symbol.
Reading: 250 mA
